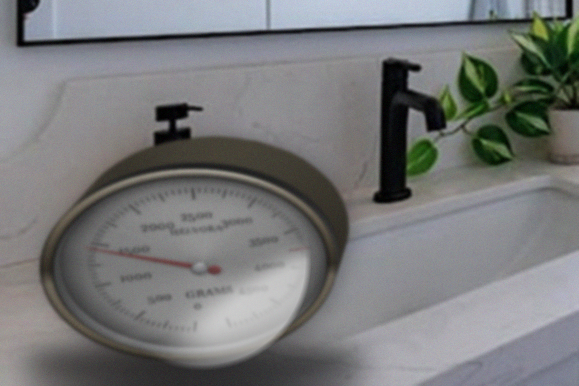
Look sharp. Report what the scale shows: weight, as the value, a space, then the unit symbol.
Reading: 1500 g
